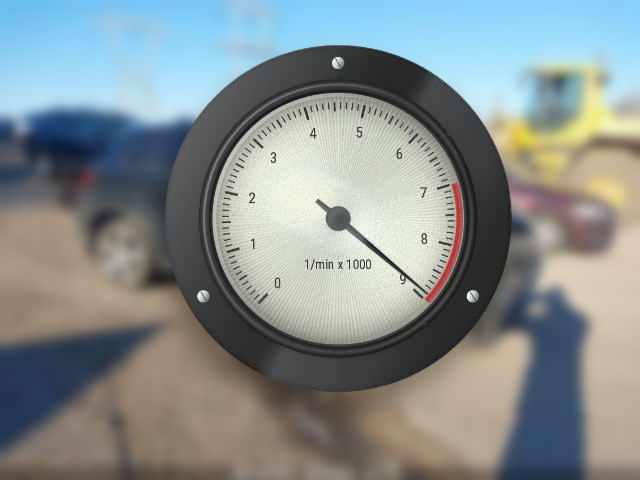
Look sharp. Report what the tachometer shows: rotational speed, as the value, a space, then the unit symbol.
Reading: 8900 rpm
